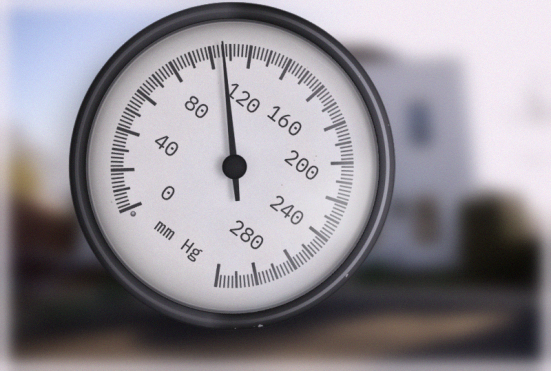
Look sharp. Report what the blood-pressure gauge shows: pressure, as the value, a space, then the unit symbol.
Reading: 106 mmHg
